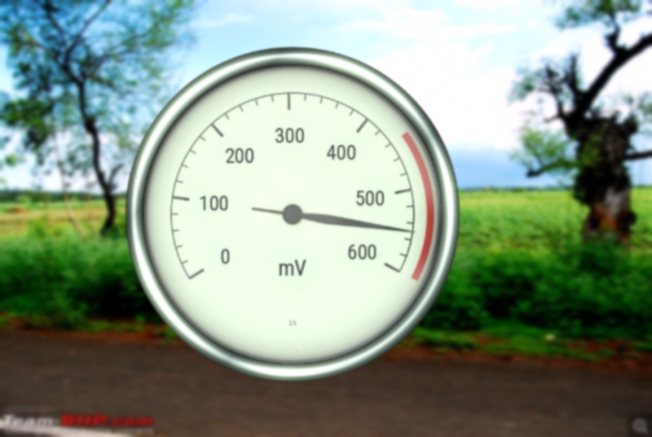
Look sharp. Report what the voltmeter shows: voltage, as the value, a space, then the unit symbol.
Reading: 550 mV
